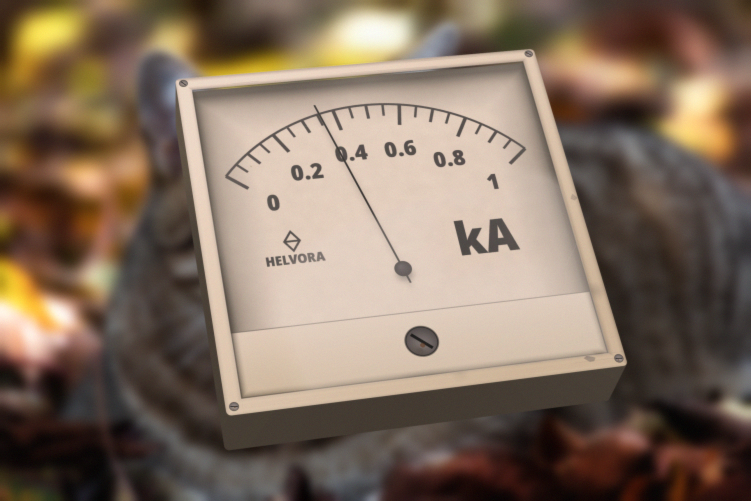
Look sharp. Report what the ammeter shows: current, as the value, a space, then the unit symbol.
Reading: 0.35 kA
